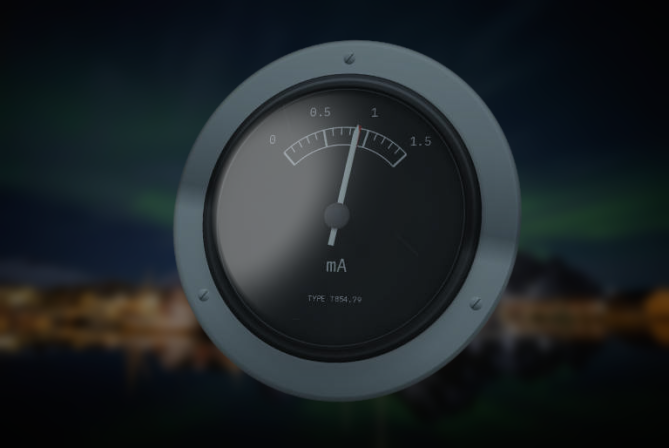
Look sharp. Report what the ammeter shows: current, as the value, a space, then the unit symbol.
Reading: 0.9 mA
